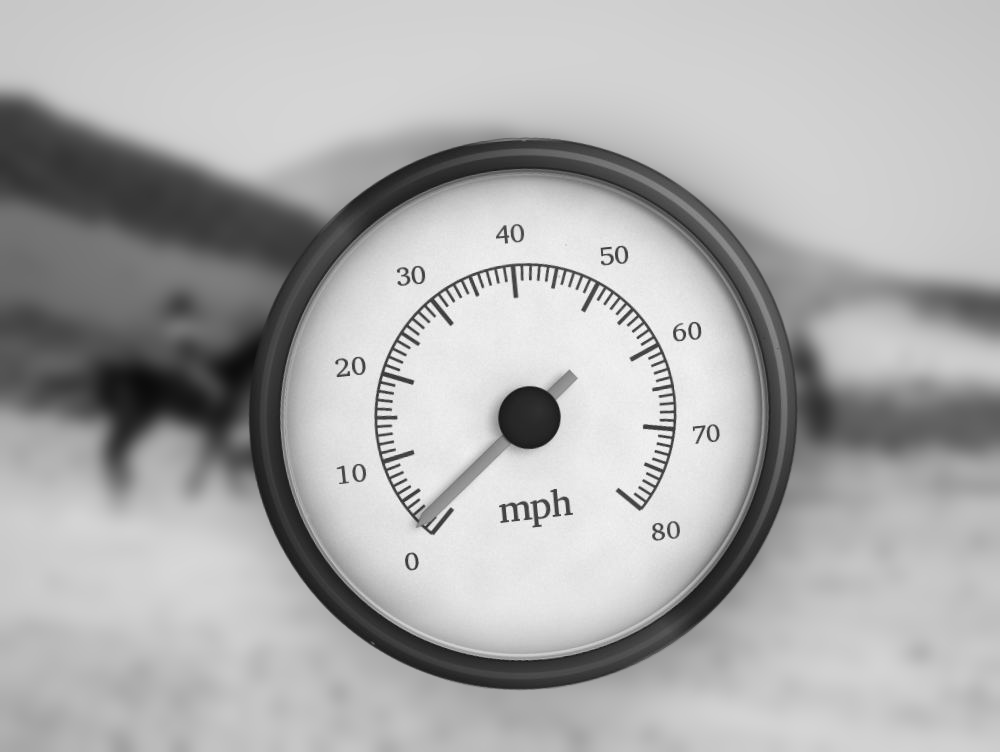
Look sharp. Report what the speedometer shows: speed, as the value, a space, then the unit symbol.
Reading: 2 mph
